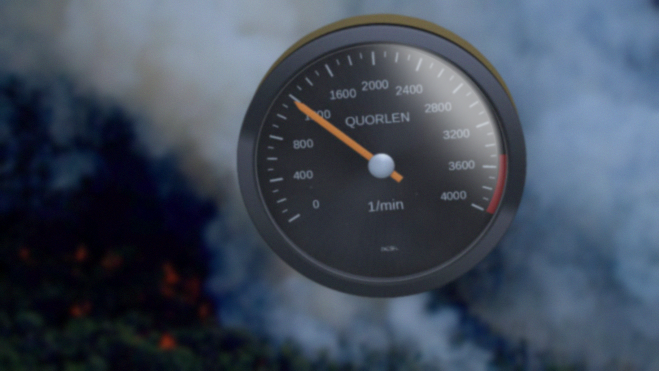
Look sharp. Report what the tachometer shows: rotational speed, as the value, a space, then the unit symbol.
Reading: 1200 rpm
